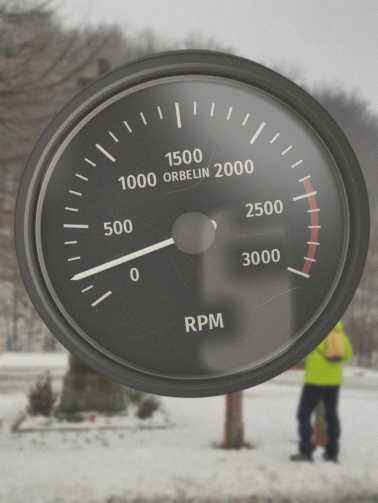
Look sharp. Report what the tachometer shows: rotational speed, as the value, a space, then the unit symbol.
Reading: 200 rpm
